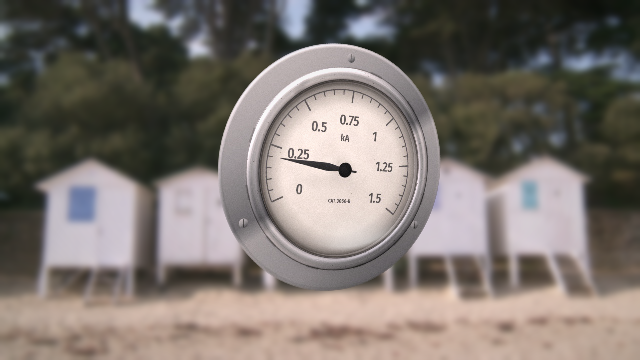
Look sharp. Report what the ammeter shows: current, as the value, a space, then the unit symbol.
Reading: 0.2 kA
